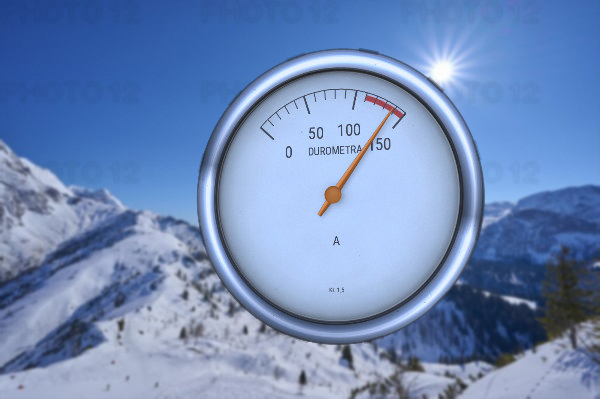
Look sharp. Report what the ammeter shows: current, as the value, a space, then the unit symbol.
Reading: 140 A
